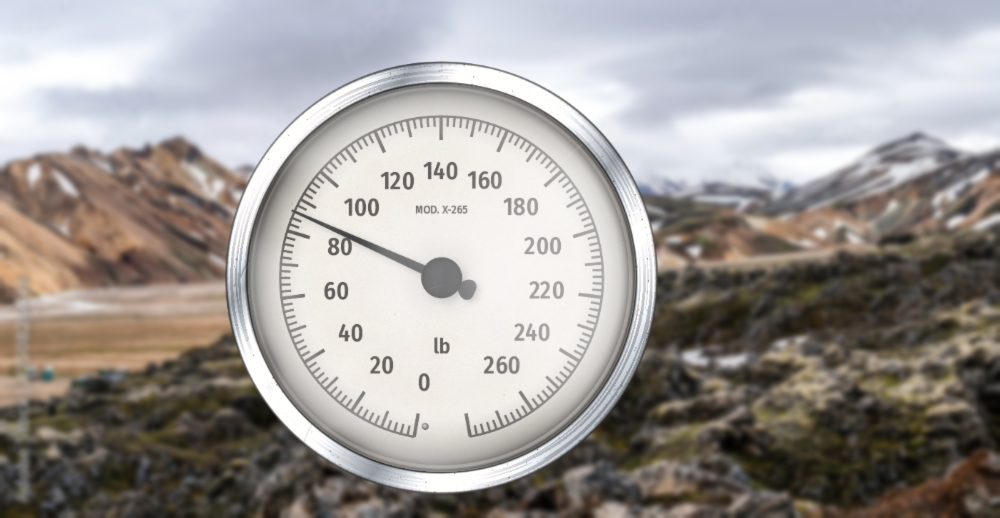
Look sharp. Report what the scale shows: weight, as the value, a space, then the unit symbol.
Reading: 86 lb
